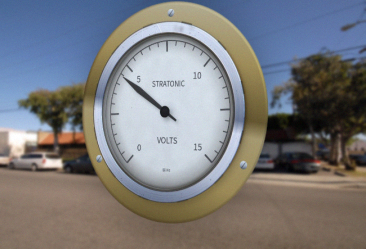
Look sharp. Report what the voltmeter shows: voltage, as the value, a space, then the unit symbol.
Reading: 4.5 V
